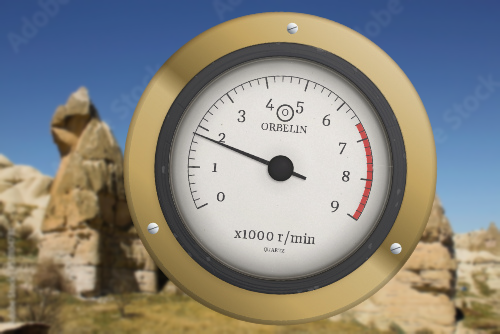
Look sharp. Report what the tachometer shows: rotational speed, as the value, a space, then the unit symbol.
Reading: 1800 rpm
